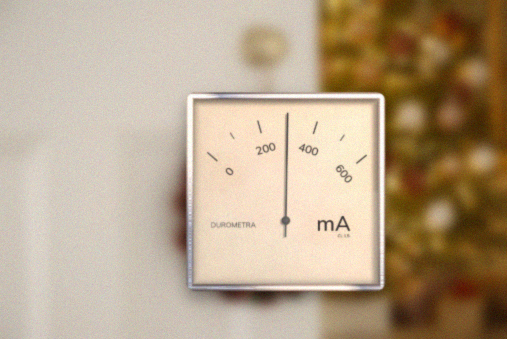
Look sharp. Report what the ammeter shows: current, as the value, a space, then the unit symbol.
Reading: 300 mA
